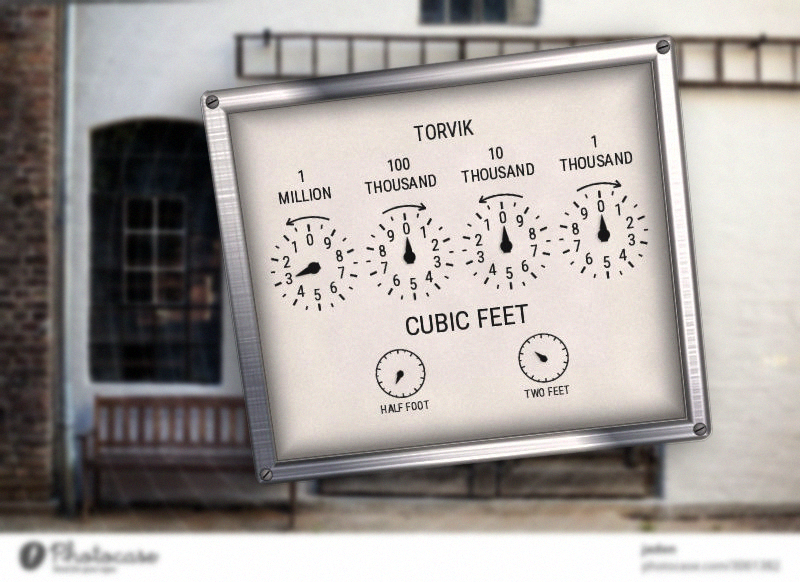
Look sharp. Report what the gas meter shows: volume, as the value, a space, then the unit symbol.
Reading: 300000 ft³
